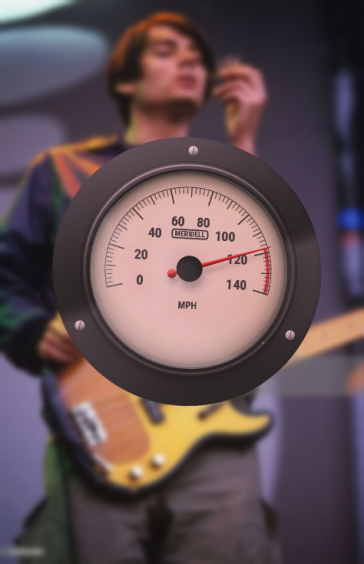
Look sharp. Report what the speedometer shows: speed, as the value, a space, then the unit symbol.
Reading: 118 mph
